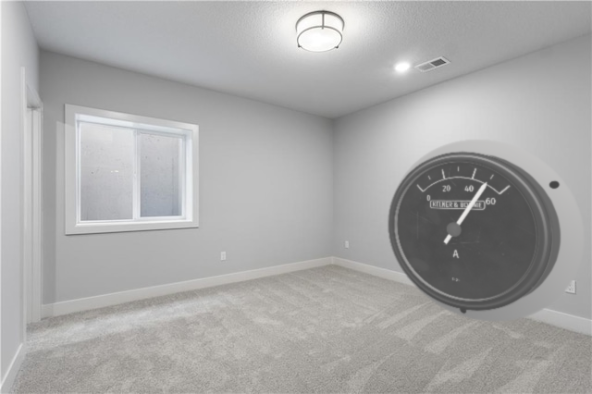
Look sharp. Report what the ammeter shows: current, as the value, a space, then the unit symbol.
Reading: 50 A
